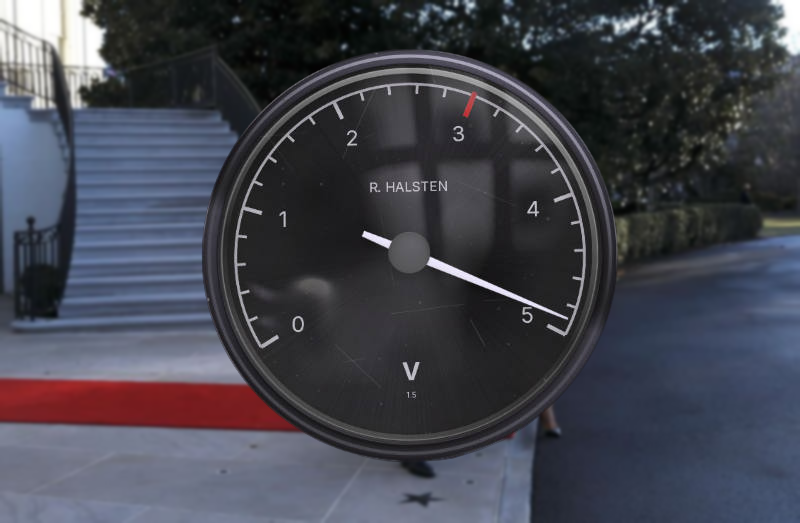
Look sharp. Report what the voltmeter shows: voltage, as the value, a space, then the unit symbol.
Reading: 4.9 V
